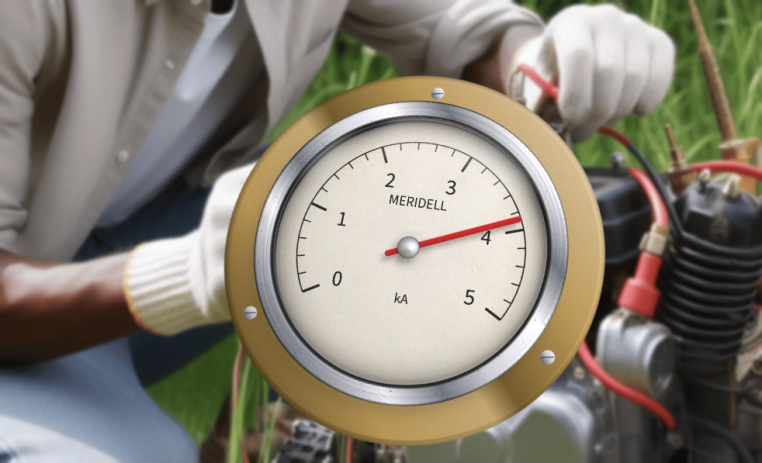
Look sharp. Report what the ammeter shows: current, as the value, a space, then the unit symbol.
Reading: 3.9 kA
